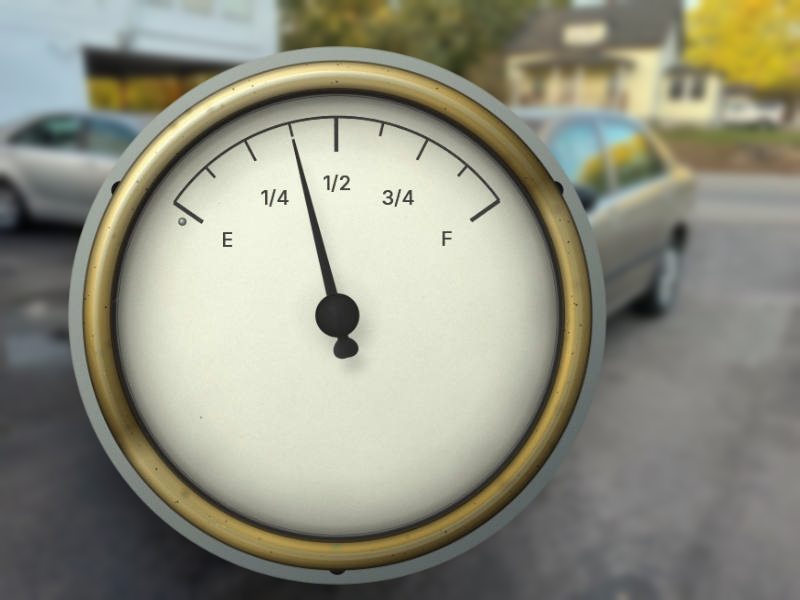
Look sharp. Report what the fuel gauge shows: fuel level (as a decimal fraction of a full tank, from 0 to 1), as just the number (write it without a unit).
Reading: 0.375
